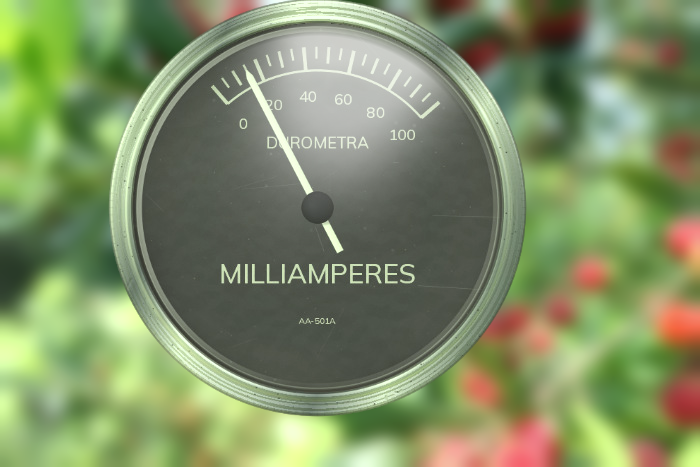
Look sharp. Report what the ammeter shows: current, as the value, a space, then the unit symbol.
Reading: 15 mA
